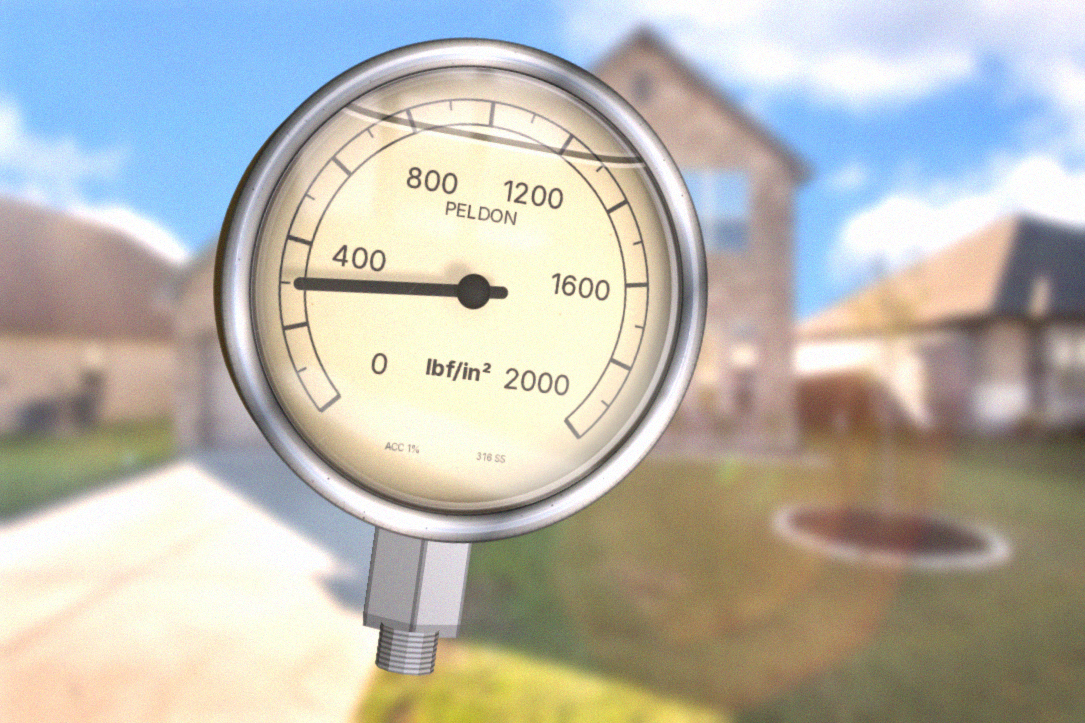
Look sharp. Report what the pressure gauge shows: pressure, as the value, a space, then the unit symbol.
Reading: 300 psi
